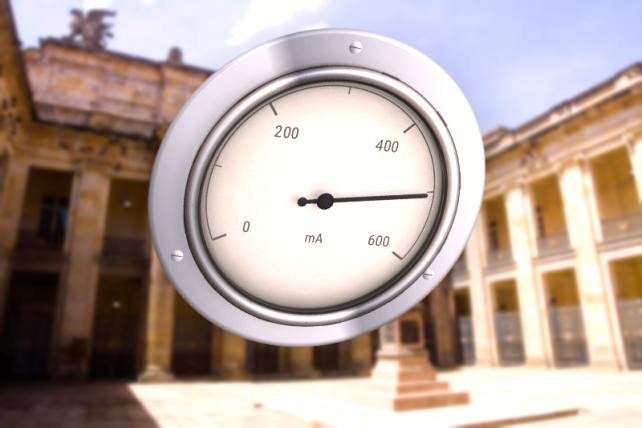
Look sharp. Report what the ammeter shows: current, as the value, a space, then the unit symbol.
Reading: 500 mA
